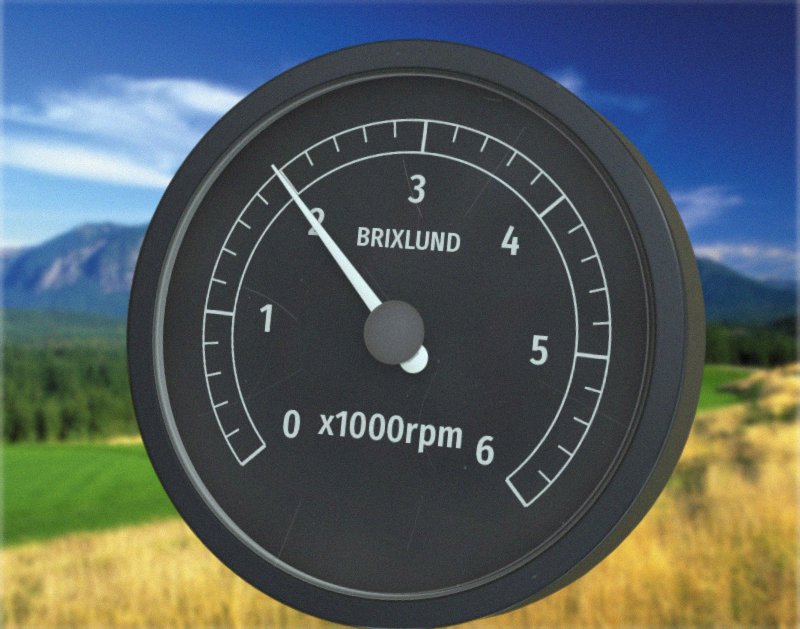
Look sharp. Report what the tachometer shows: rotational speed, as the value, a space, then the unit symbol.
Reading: 2000 rpm
